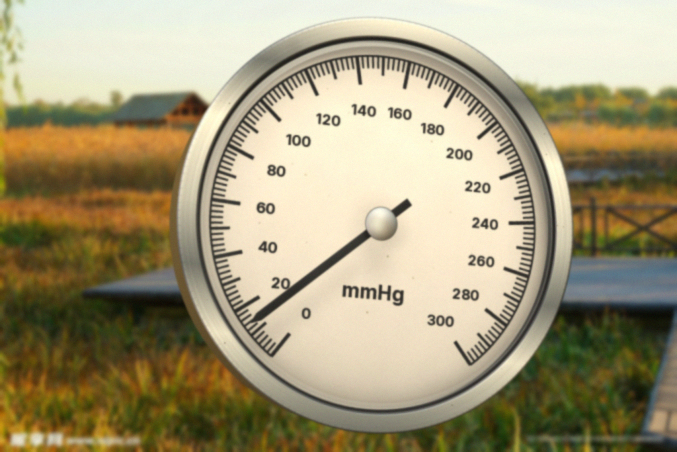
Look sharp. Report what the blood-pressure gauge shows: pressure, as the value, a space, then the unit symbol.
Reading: 14 mmHg
